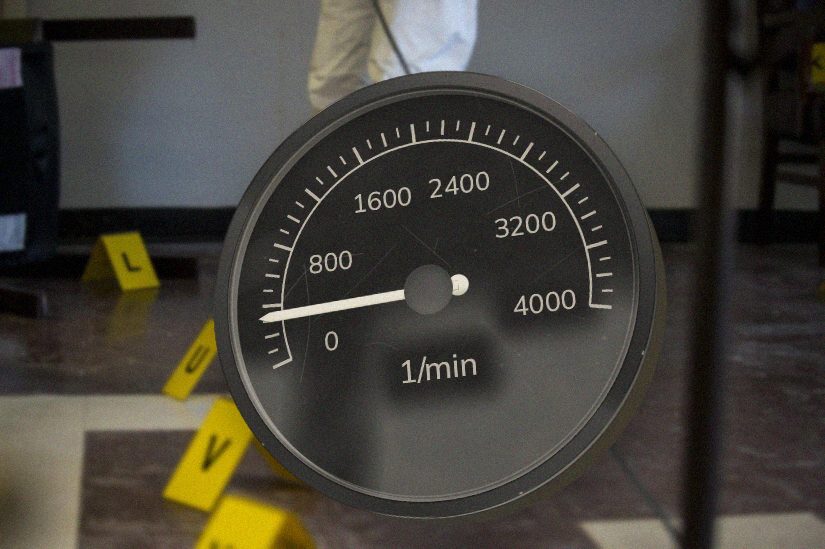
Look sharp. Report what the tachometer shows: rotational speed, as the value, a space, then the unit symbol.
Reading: 300 rpm
